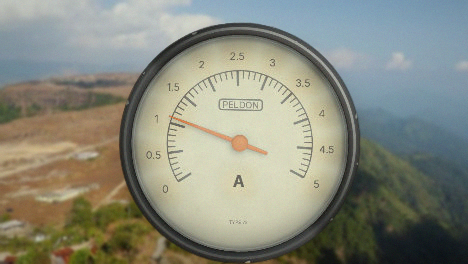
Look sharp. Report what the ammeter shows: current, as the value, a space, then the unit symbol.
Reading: 1.1 A
